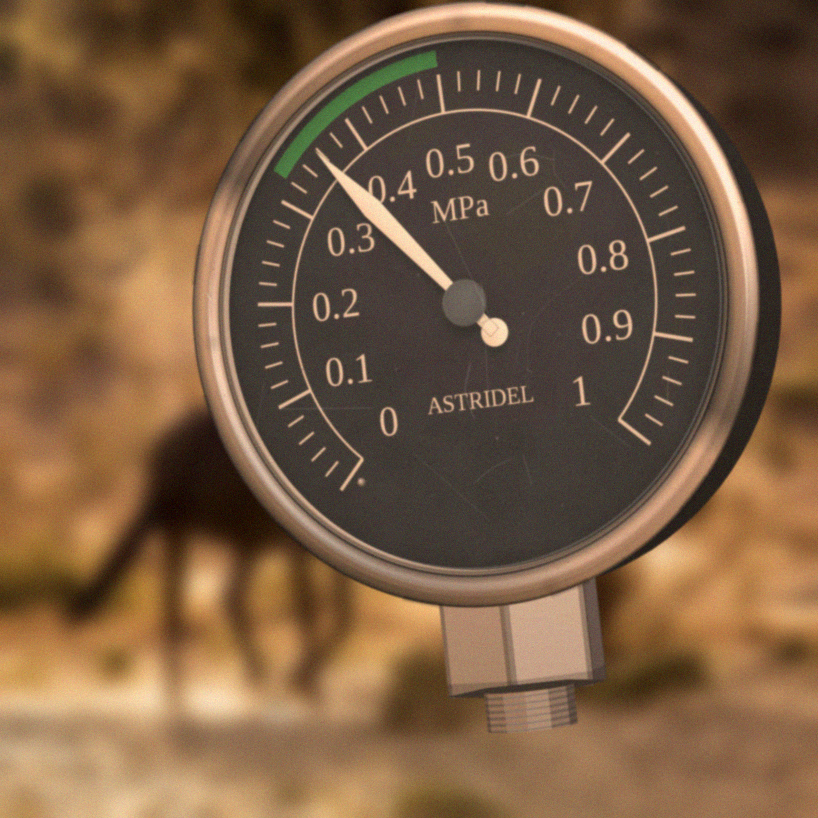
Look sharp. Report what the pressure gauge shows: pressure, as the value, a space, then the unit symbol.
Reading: 0.36 MPa
